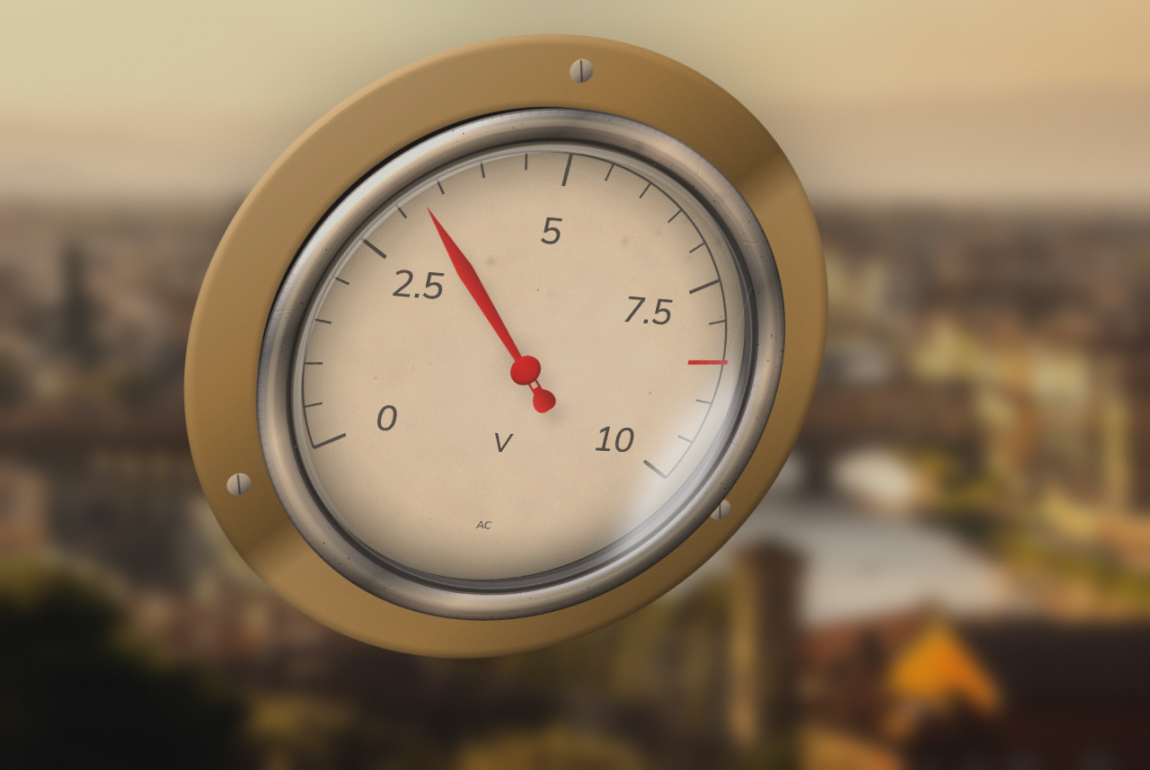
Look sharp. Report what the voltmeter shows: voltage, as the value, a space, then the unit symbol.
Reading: 3.25 V
